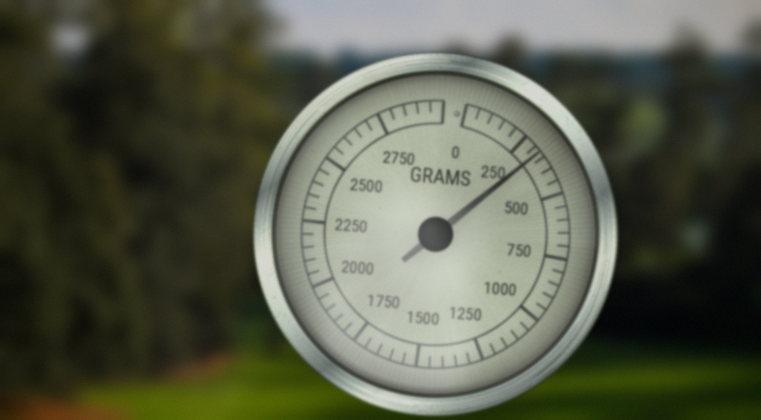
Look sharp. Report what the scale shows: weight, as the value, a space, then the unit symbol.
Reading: 325 g
